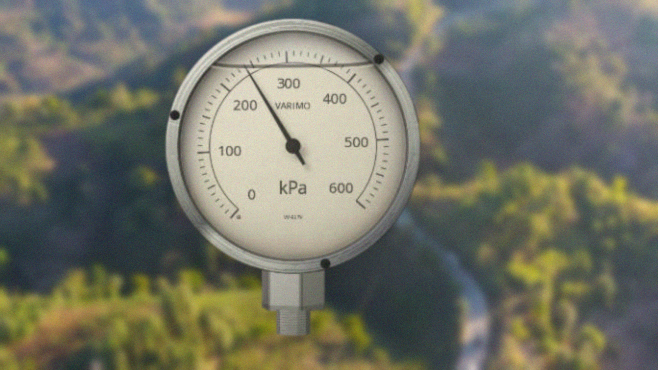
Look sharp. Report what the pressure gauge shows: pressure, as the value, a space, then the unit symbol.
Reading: 240 kPa
